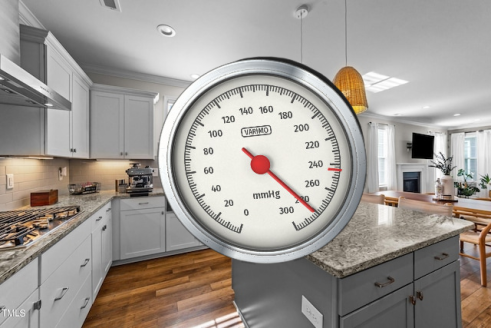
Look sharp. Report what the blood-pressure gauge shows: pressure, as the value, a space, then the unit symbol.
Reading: 280 mmHg
